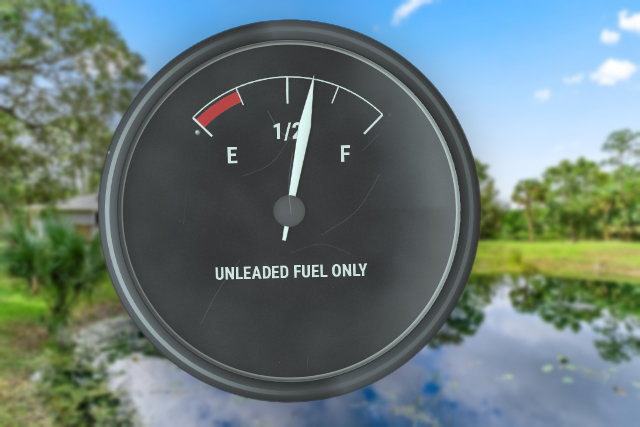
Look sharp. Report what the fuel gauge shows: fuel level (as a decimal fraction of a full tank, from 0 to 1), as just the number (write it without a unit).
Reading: 0.625
